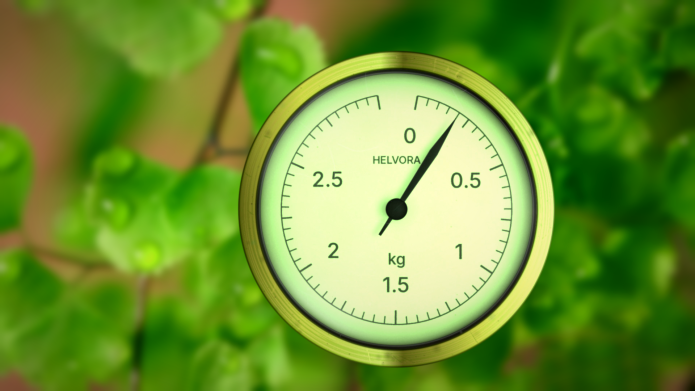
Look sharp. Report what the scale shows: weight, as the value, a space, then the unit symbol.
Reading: 0.2 kg
